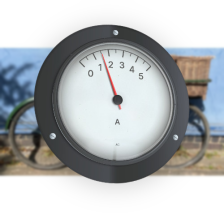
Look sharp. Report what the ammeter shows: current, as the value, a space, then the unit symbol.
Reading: 1.5 A
